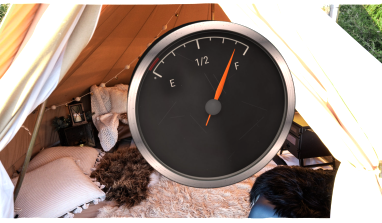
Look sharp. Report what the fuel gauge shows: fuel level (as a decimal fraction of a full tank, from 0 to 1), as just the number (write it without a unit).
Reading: 0.875
